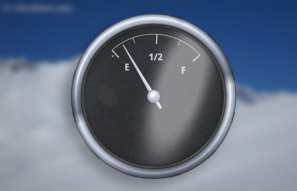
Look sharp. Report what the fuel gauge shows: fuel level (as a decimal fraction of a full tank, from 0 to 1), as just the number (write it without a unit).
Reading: 0.125
